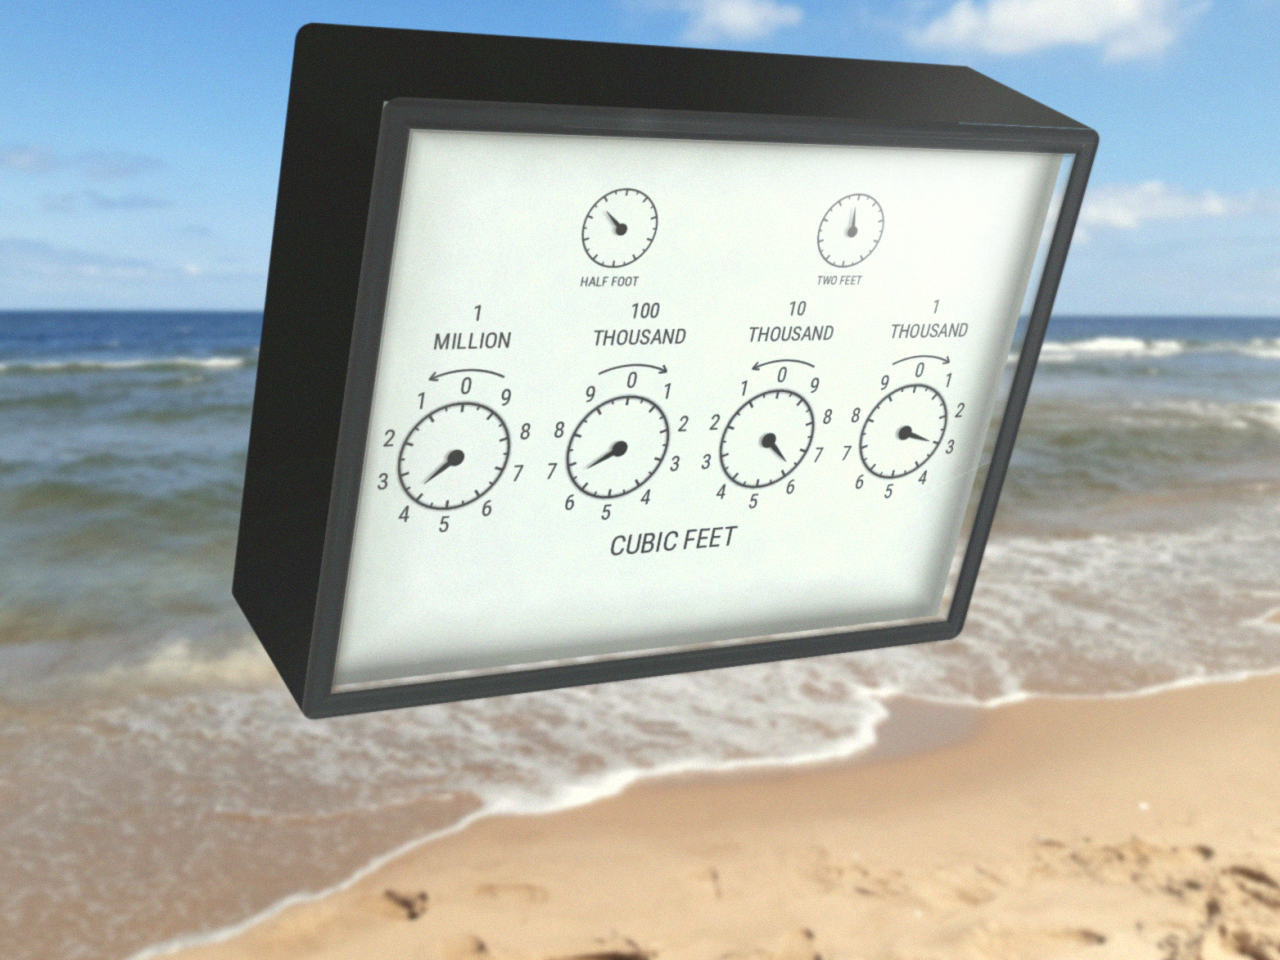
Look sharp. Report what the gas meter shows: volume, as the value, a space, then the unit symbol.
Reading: 366300 ft³
